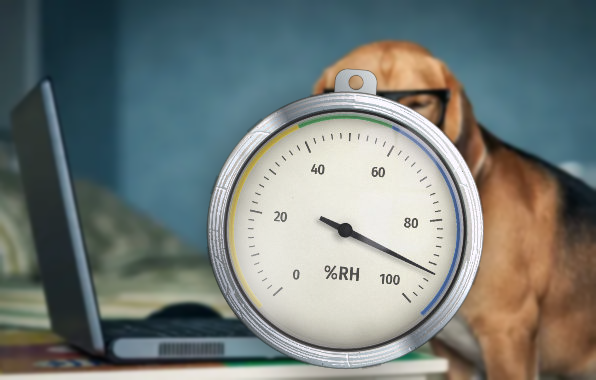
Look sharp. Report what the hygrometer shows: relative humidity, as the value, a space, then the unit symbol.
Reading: 92 %
